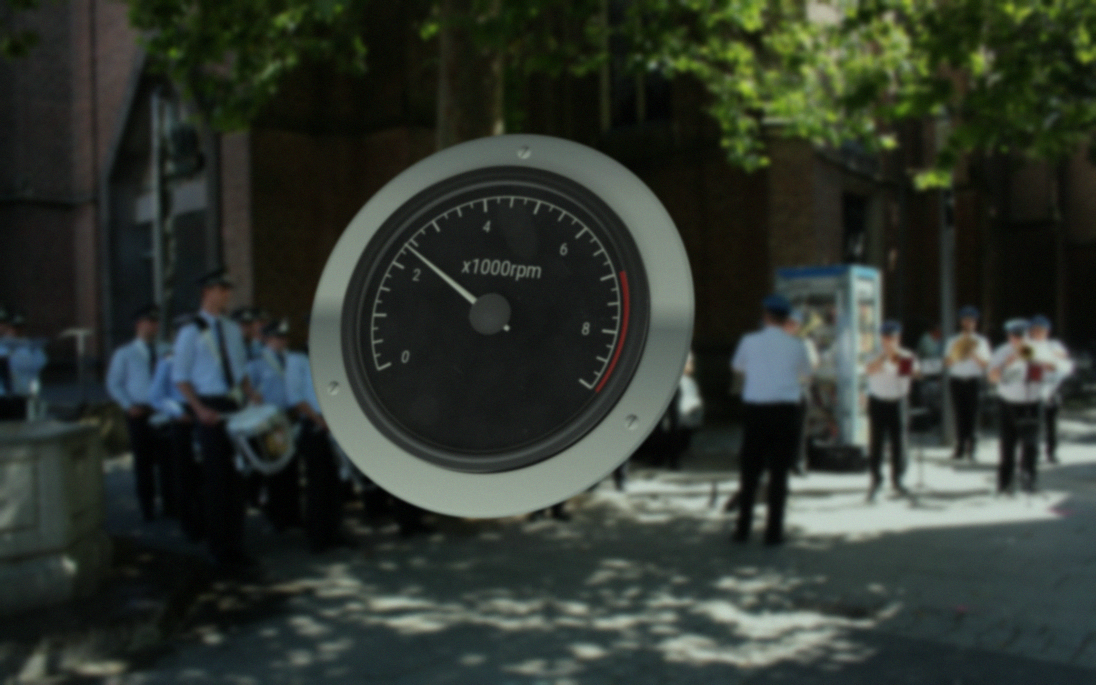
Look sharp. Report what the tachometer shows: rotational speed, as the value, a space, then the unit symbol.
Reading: 2375 rpm
